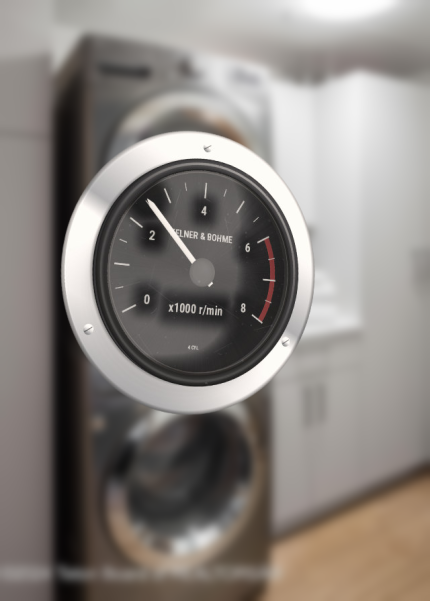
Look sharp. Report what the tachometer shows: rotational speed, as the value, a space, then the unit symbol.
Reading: 2500 rpm
